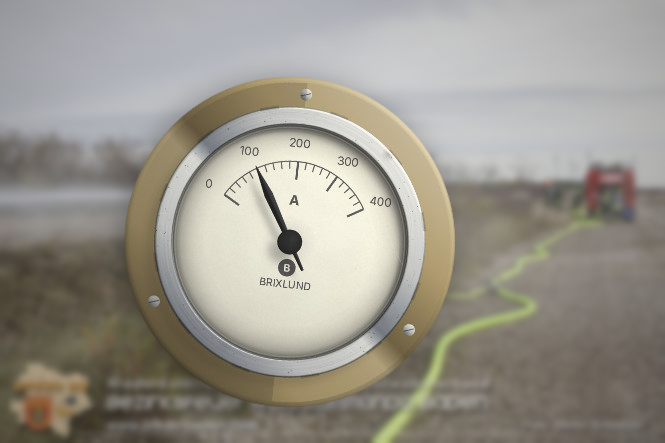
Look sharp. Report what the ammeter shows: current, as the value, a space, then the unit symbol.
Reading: 100 A
